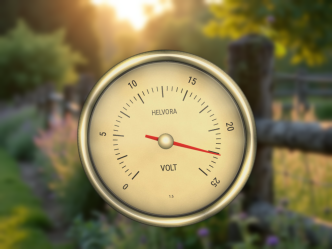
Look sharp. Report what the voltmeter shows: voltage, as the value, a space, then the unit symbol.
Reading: 22.5 V
